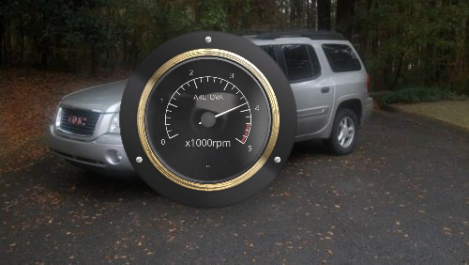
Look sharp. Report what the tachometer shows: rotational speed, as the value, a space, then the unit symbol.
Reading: 3800 rpm
